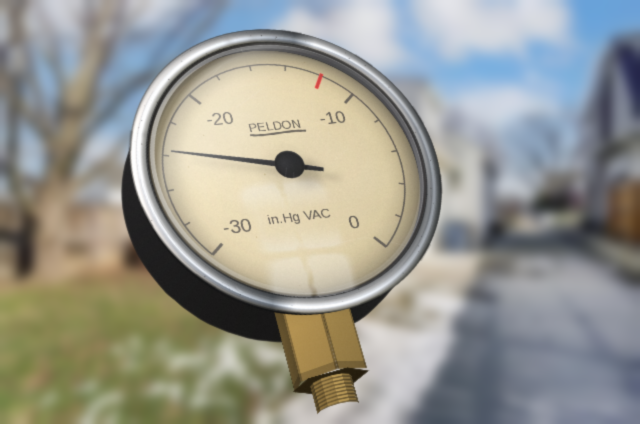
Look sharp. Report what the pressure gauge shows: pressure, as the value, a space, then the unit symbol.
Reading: -24 inHg
